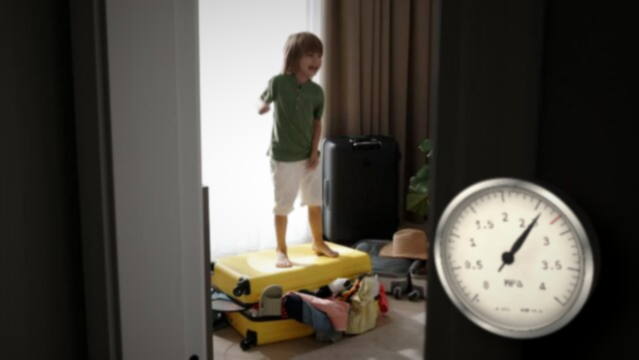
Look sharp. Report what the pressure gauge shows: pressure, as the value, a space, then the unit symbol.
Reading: 2.6 MPa
